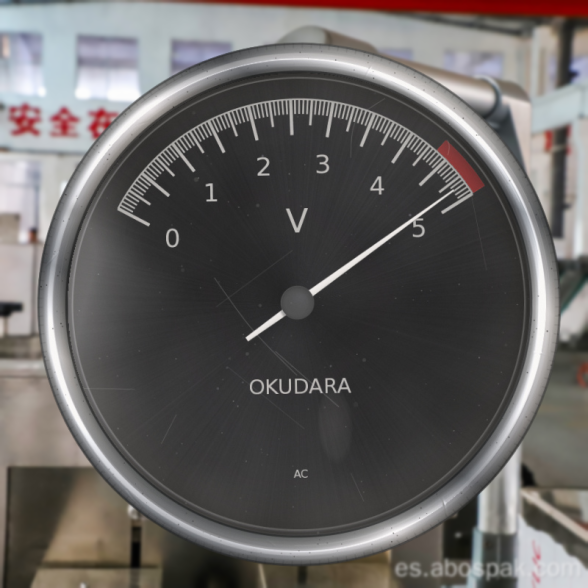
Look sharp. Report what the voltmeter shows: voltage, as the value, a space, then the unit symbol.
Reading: 4.85 V
